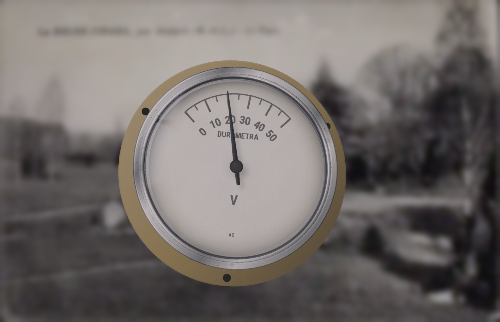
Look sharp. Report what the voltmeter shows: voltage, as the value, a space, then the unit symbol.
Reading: 20 V
